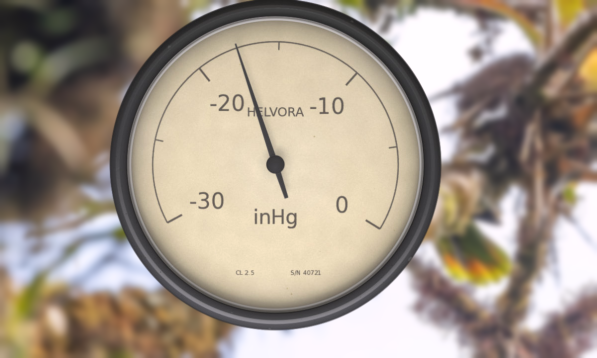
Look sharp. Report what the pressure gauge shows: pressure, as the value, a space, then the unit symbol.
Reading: -17.5 inHg
